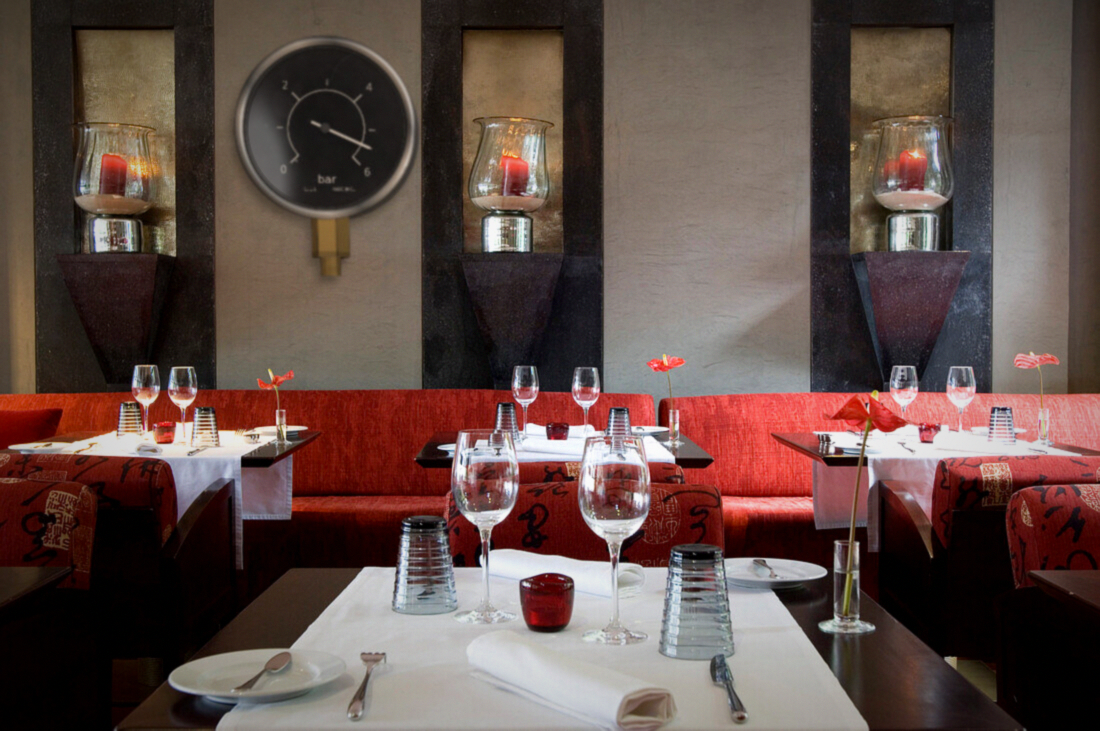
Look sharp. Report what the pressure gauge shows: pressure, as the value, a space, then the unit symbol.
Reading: 5.5 bar
